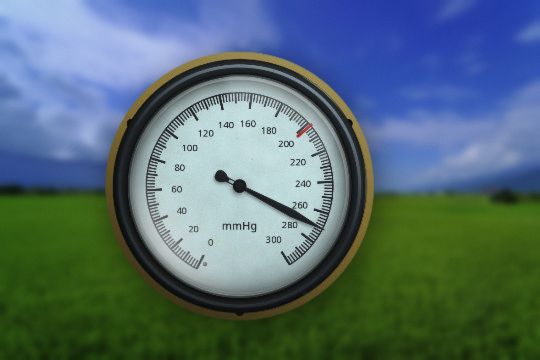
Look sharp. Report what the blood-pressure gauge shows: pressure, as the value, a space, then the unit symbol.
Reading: 270 mmHg
